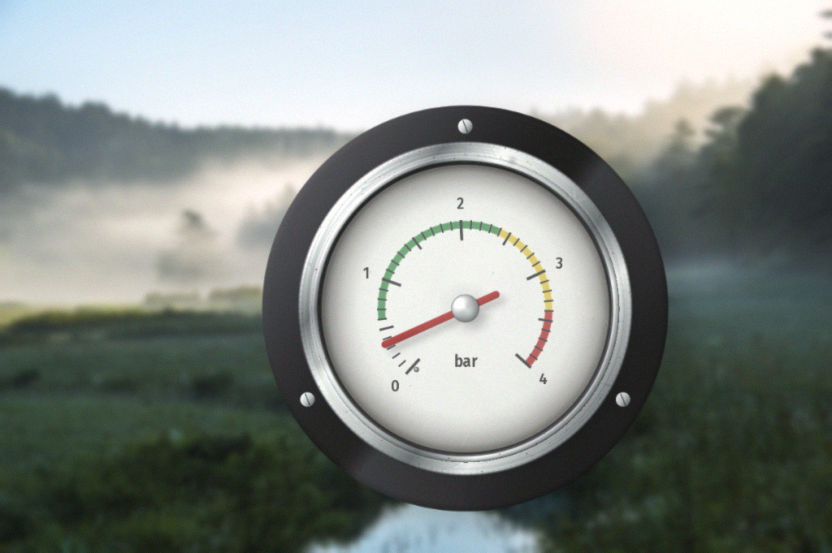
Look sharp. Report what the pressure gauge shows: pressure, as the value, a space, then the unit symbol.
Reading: 0.35 bar
